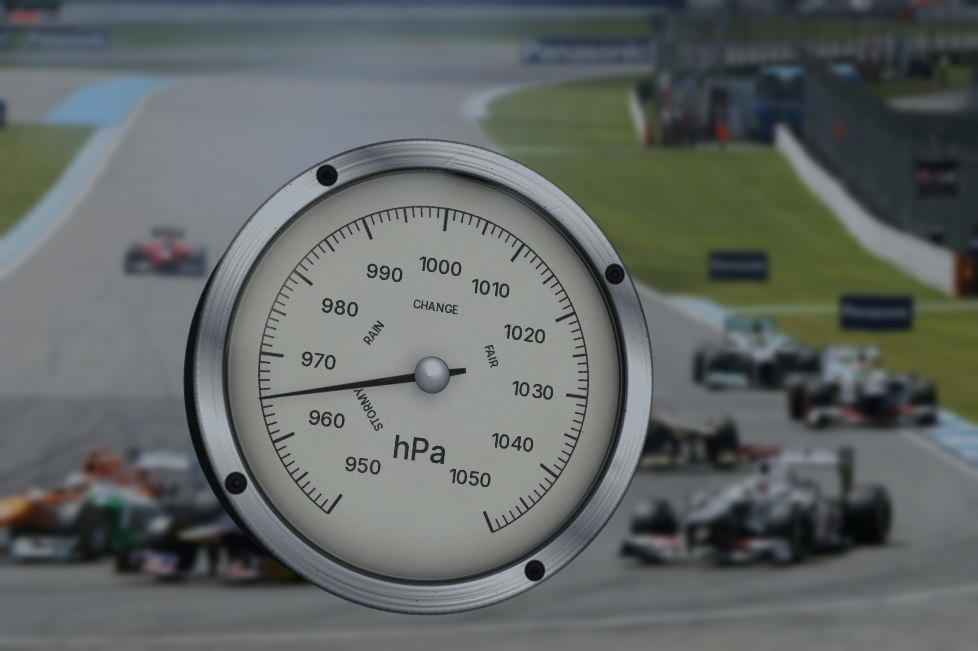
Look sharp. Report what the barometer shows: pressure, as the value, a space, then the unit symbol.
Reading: 965 hPa
